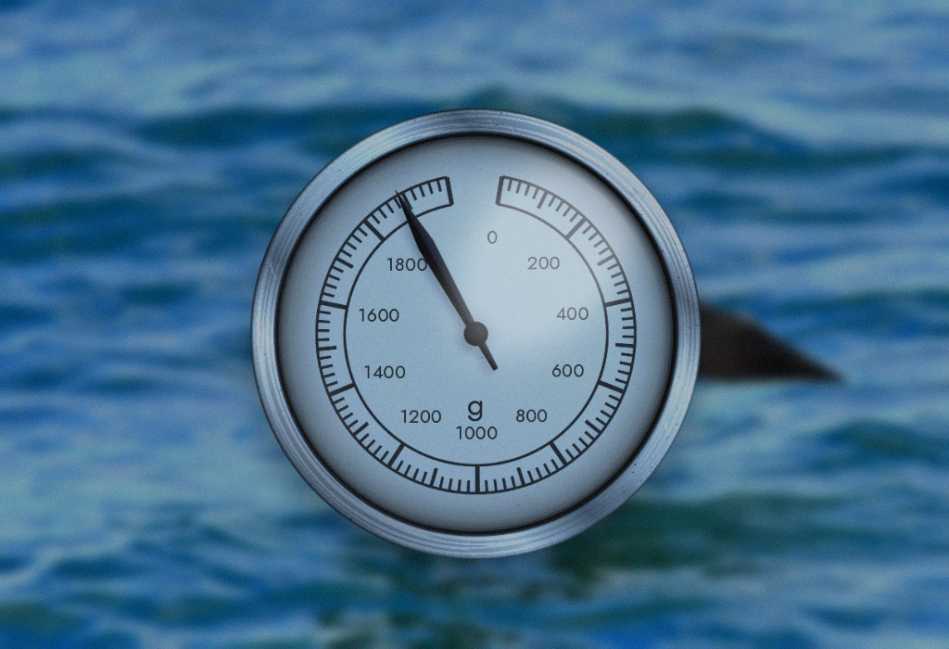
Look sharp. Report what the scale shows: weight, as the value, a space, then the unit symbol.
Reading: 1890 g
